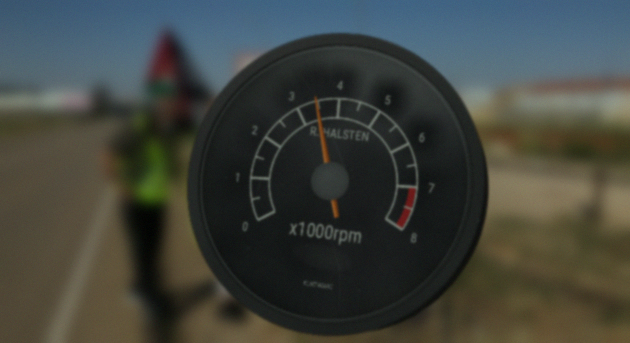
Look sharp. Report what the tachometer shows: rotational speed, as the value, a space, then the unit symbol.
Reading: 3500 rpm
